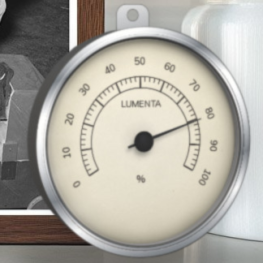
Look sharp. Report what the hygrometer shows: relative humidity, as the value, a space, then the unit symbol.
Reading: 80 %
